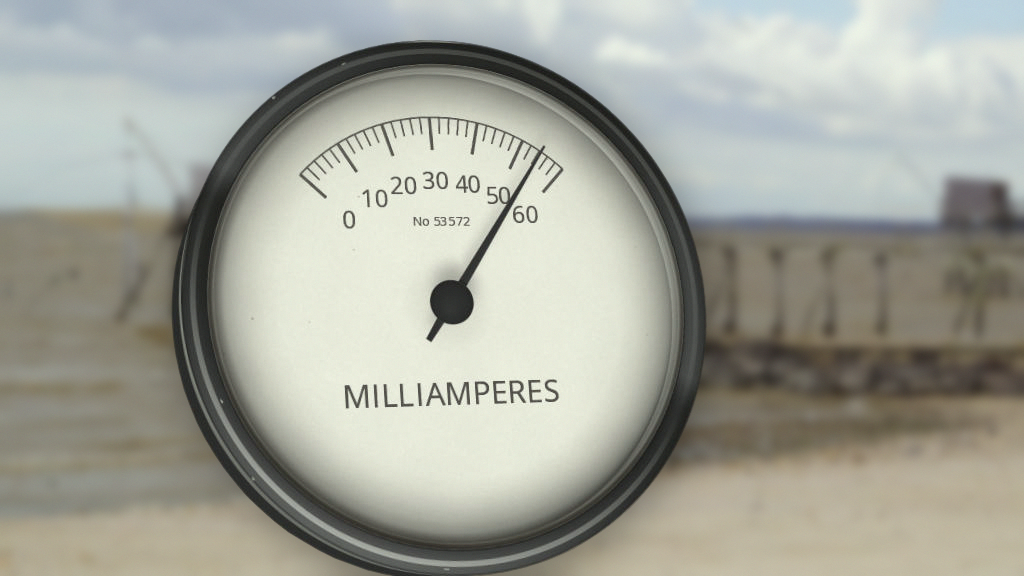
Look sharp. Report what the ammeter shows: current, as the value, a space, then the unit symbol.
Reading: 54 mA
